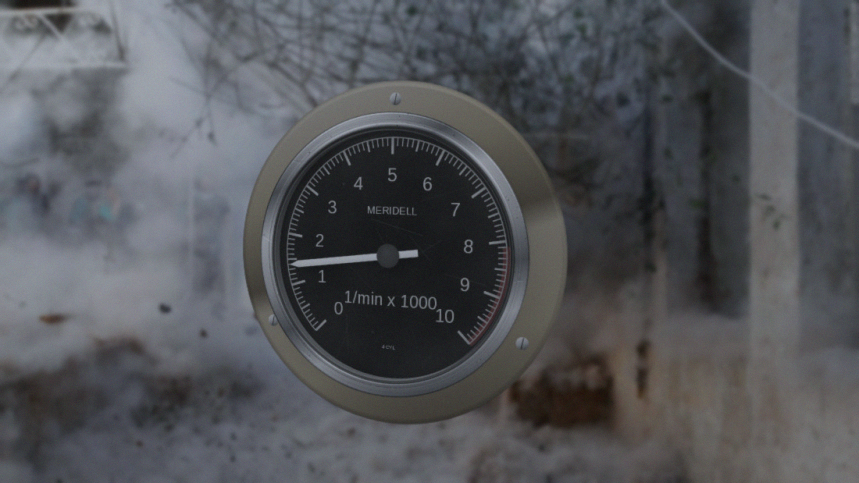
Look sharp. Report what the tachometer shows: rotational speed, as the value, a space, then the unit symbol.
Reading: 1400 rpm
